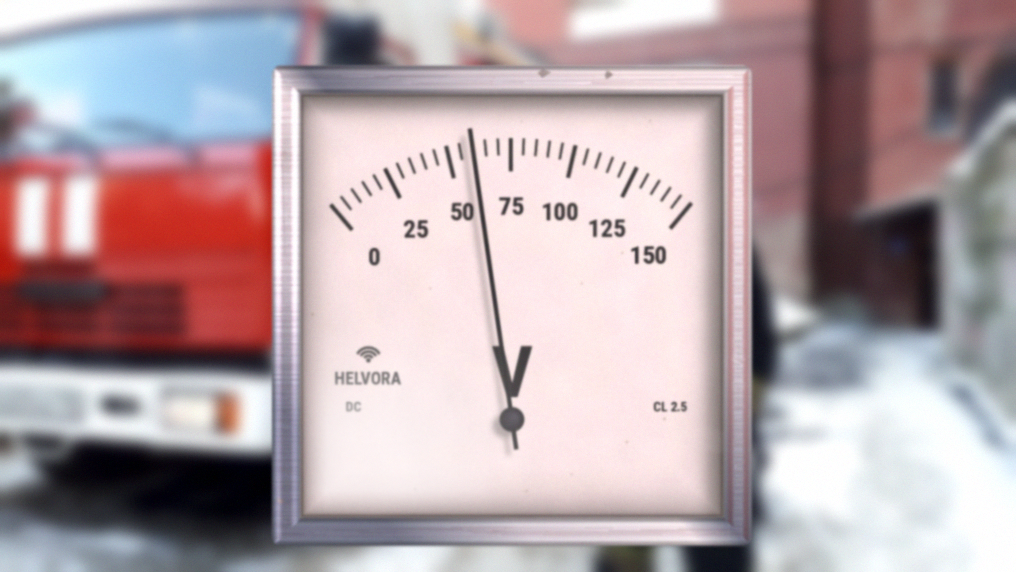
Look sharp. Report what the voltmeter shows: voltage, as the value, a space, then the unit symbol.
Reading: 60 V
